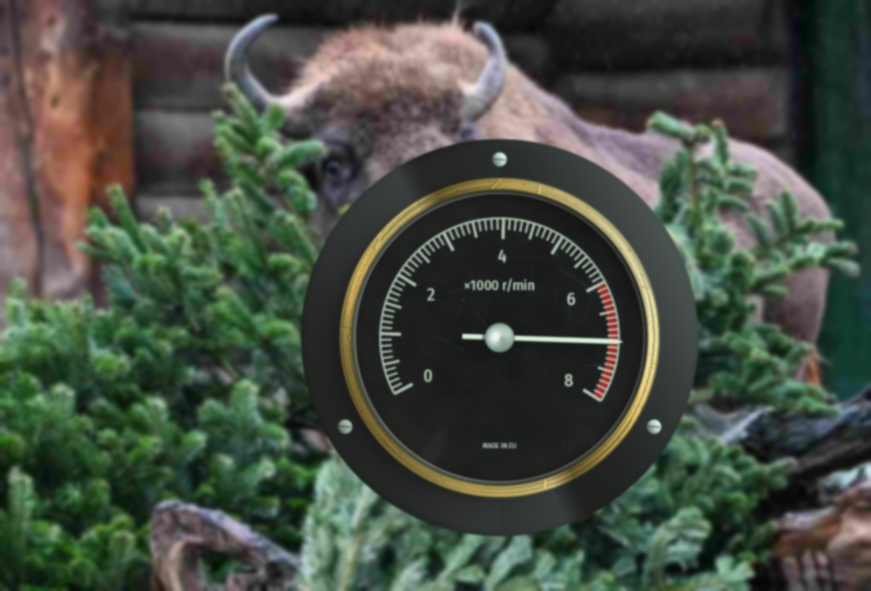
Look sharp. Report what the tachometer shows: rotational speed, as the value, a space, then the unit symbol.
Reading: 7000 rpm
